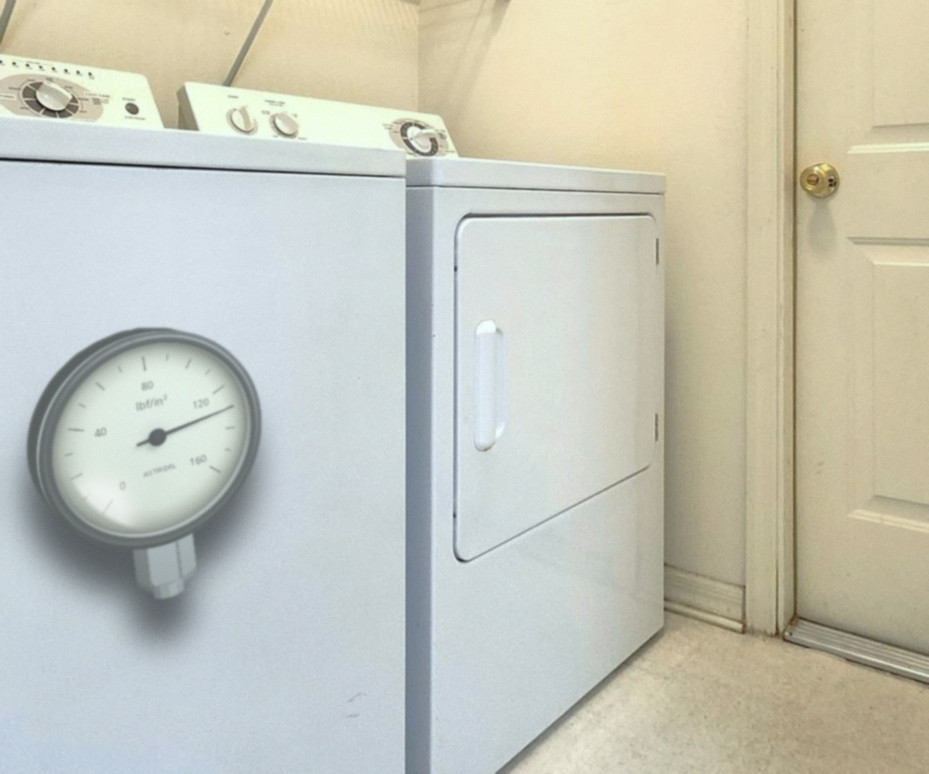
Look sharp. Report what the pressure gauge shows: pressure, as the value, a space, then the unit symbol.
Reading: 130 psi
